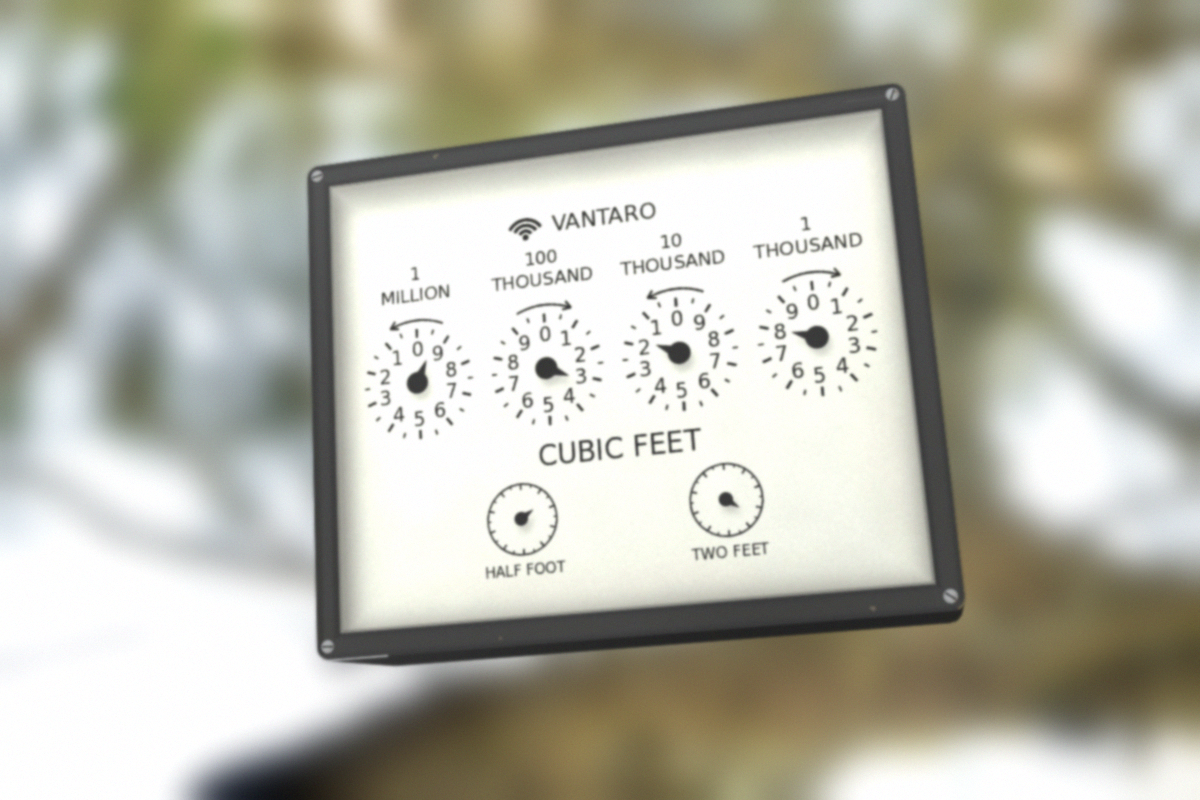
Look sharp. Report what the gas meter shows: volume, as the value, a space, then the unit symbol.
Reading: 931800 ft³
